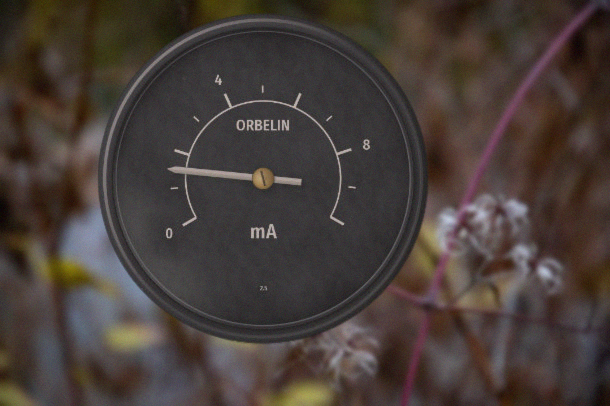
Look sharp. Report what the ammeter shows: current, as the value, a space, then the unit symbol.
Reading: 1.5 mA
